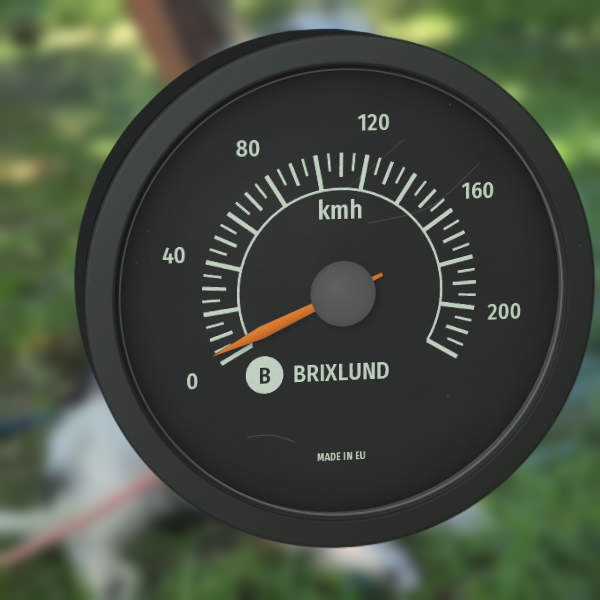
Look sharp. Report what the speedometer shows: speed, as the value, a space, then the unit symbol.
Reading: 5 km/h
